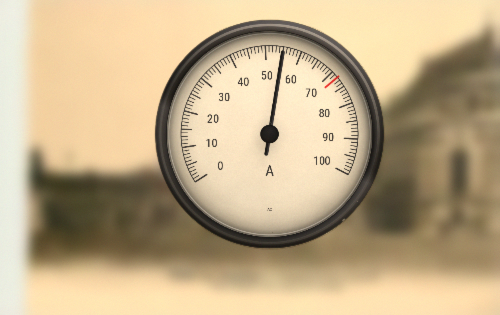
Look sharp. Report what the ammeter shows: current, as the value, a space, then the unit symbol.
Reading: 55 A
